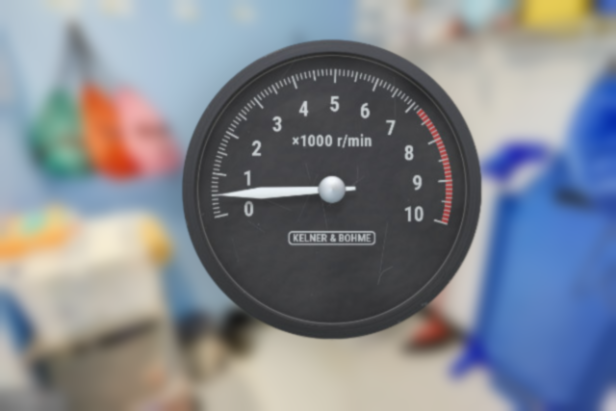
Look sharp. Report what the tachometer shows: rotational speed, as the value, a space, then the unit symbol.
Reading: 500 rpm
